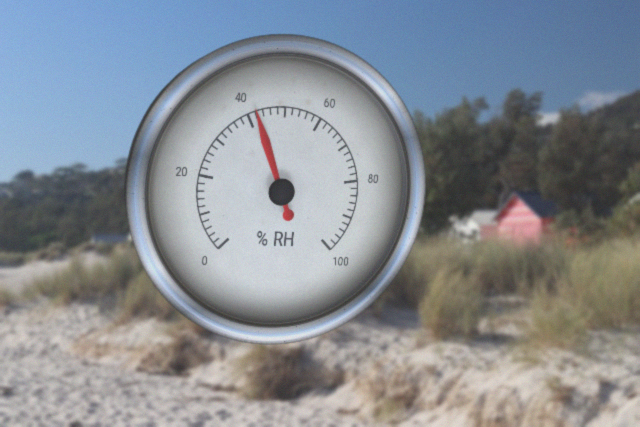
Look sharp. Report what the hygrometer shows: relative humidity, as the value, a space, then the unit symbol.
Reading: 42 %
